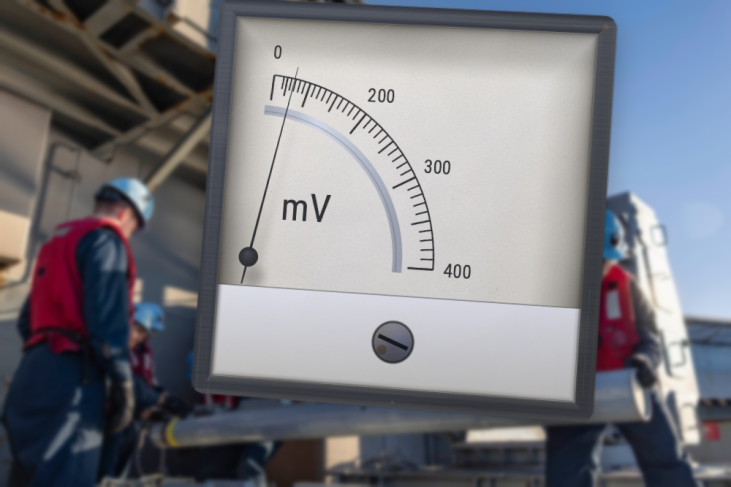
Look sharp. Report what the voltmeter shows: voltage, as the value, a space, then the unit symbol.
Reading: 70 mV
